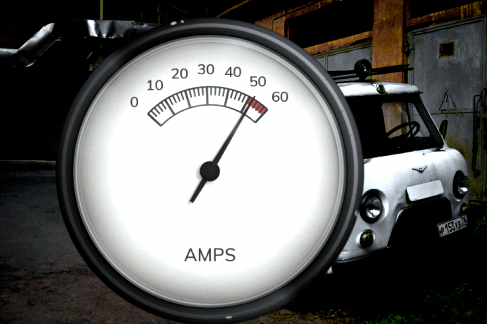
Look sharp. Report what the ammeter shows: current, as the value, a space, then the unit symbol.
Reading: 52 A
